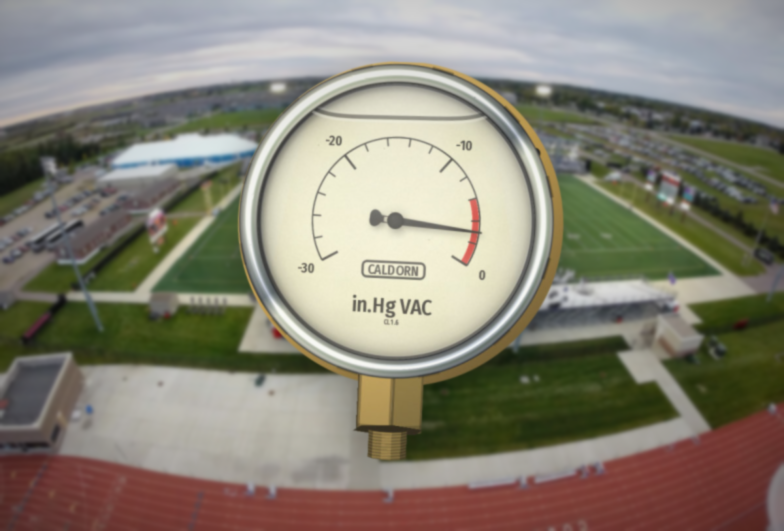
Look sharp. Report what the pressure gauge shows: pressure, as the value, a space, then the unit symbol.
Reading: -3 inHg
